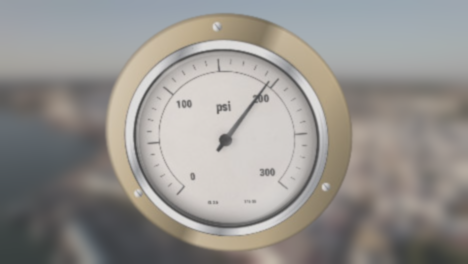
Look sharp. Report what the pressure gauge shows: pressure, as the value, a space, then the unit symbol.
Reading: 195 psi
